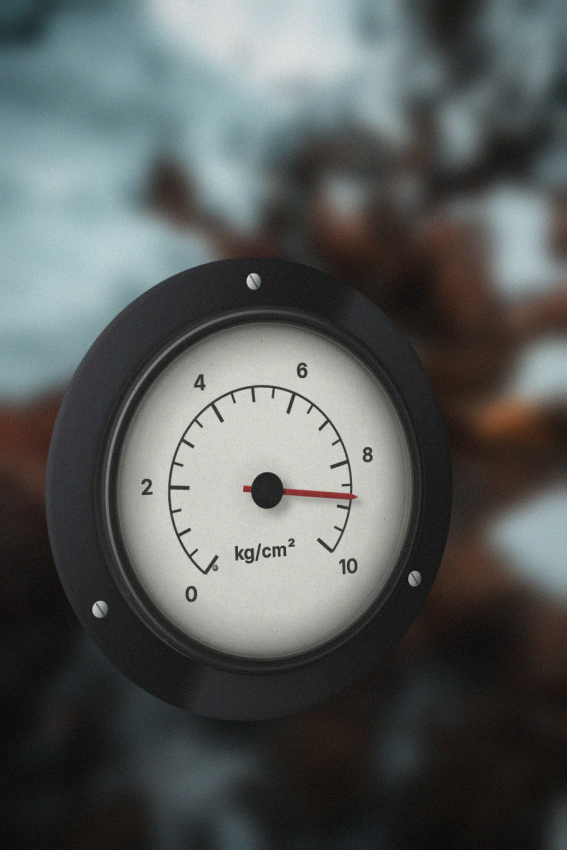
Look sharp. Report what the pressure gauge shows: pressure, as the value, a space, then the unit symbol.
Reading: 8.75 kg/cm²
